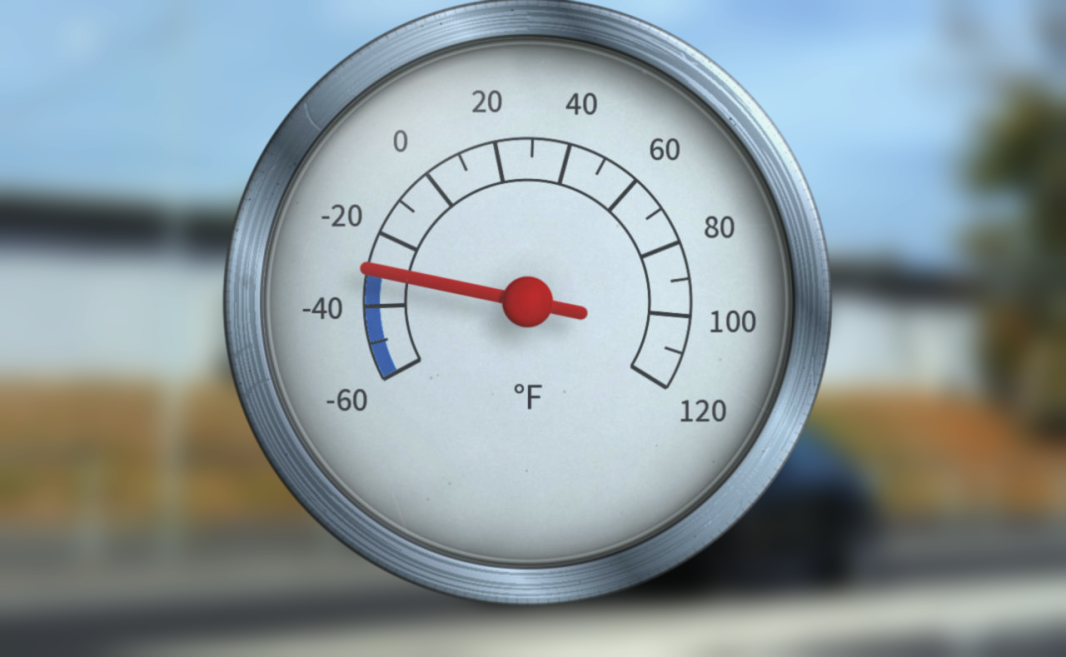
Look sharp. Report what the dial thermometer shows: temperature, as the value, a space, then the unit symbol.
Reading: -30 °F
